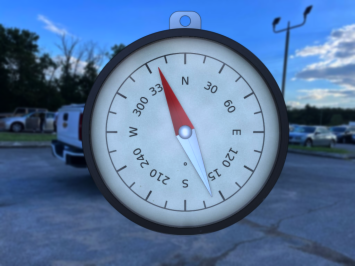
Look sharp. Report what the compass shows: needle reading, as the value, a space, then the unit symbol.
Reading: 337.5 °
